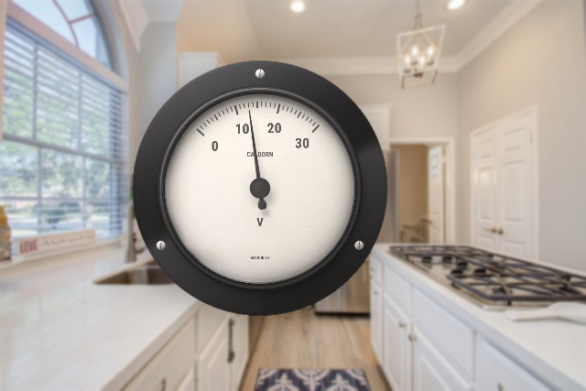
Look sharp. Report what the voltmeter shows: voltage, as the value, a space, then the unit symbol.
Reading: 13 V
